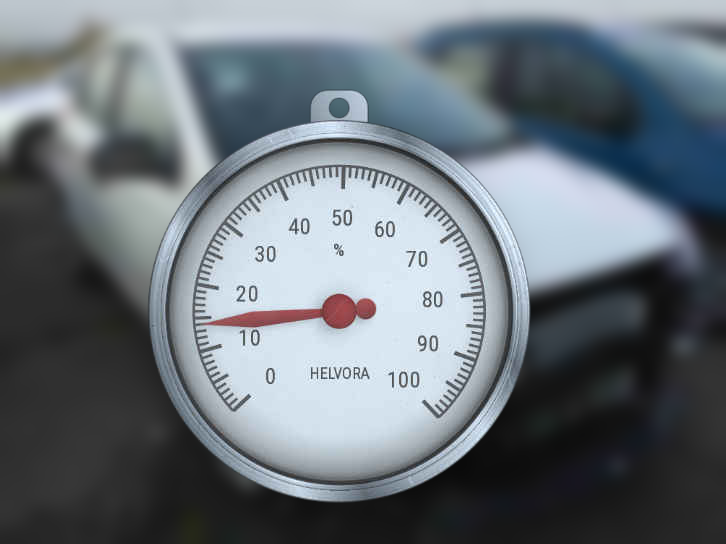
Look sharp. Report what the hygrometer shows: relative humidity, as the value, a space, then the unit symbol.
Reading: 14 %
